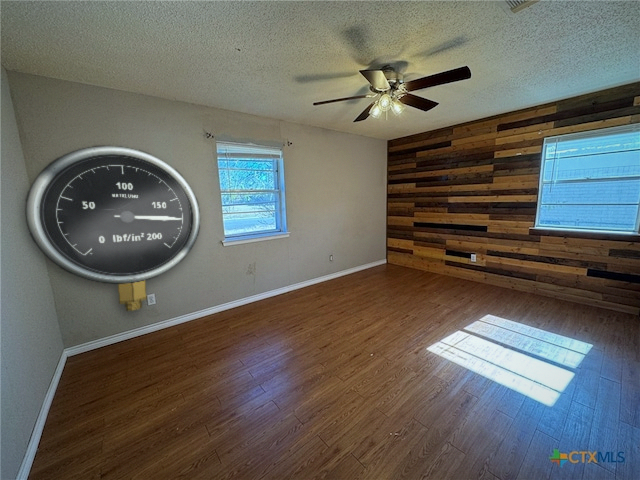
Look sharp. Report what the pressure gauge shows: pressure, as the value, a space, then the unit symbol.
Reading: 170 psi
